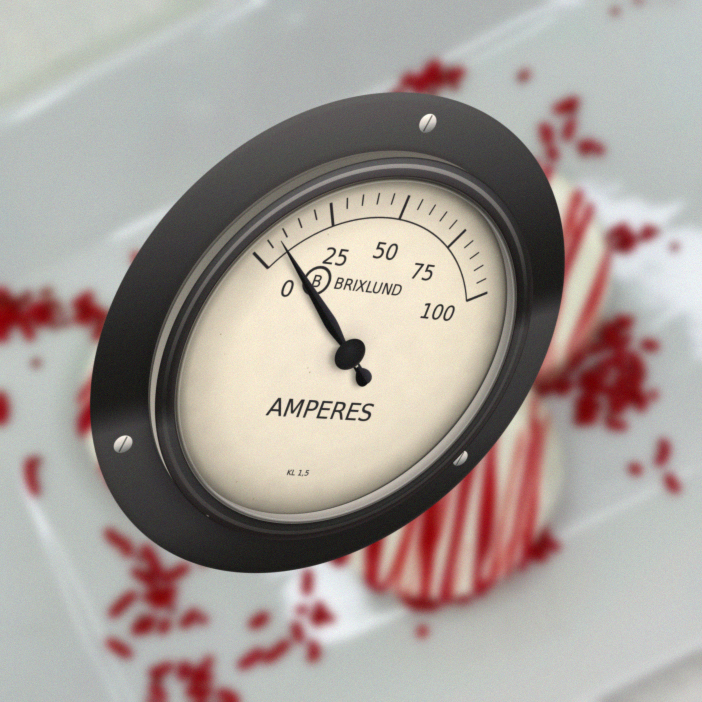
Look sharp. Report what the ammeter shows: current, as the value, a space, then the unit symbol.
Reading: 7.5 A
